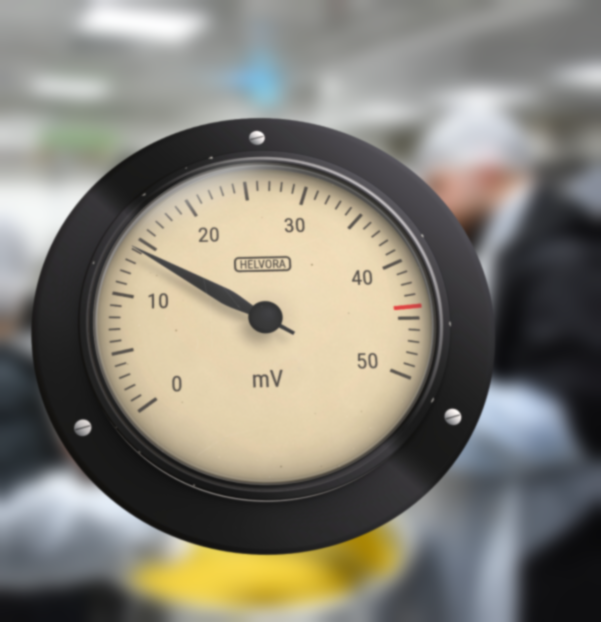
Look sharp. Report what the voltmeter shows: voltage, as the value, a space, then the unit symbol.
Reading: 14 mV
